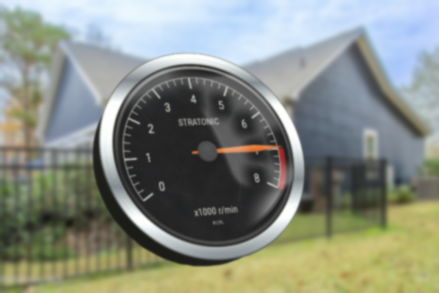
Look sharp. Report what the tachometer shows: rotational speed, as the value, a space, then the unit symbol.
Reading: 7000 rpm
